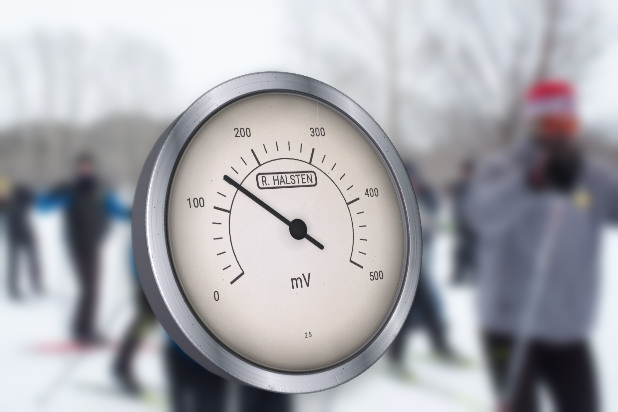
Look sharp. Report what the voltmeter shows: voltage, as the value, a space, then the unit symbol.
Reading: 140 mV
